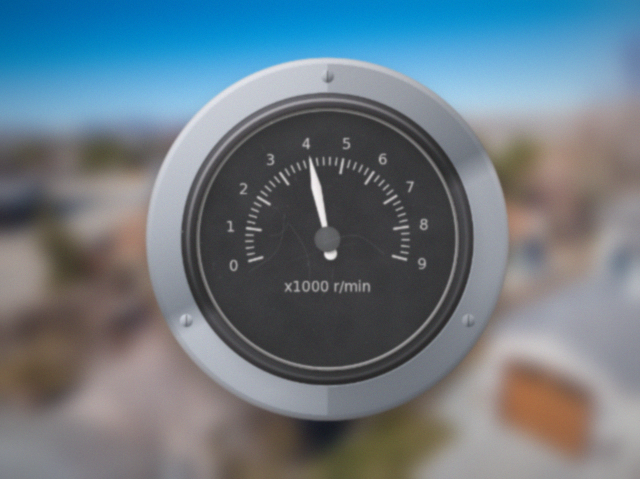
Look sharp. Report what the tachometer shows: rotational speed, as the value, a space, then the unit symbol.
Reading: 4000 rpm
